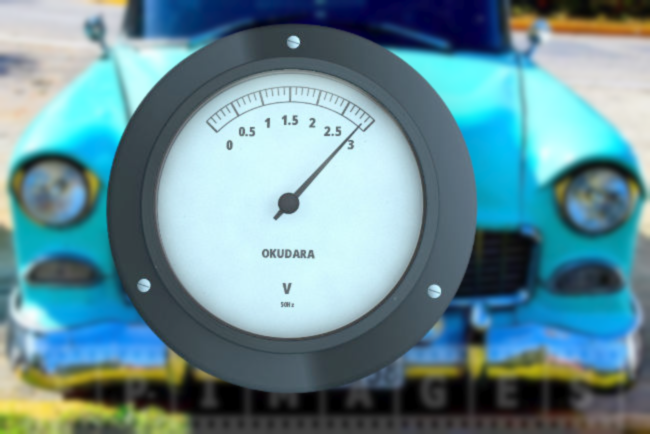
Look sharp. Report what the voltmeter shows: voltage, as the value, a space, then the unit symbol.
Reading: 2.9 V
